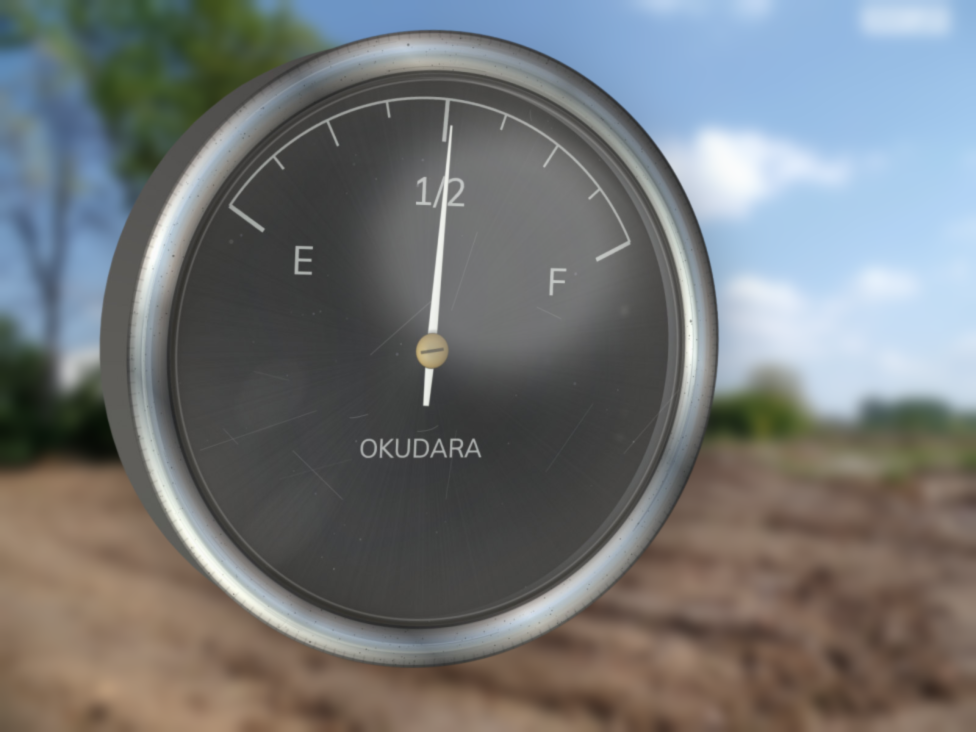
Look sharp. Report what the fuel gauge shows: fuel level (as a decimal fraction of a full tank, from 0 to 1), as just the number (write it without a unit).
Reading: 0.5
